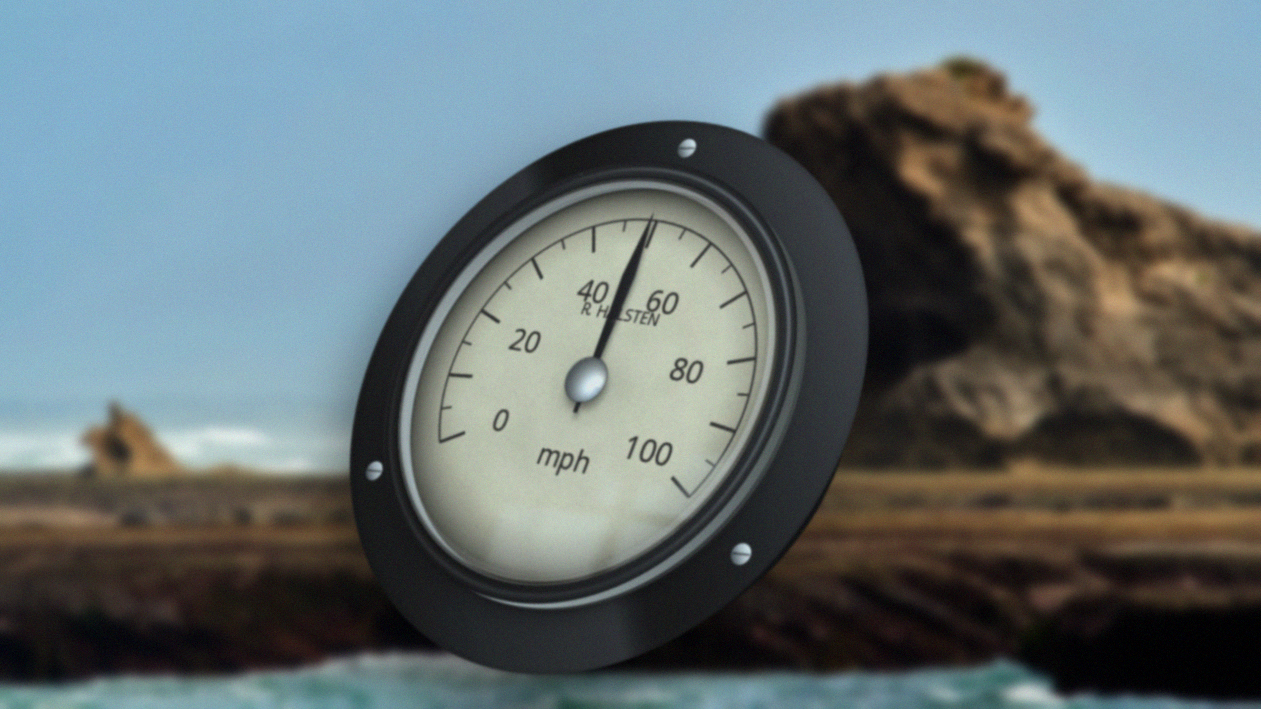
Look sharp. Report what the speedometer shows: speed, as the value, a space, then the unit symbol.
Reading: 50 mph
